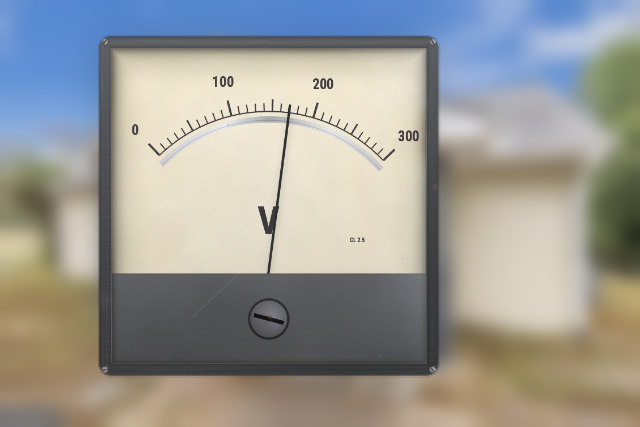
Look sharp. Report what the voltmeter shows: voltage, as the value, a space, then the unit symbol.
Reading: 170 V
